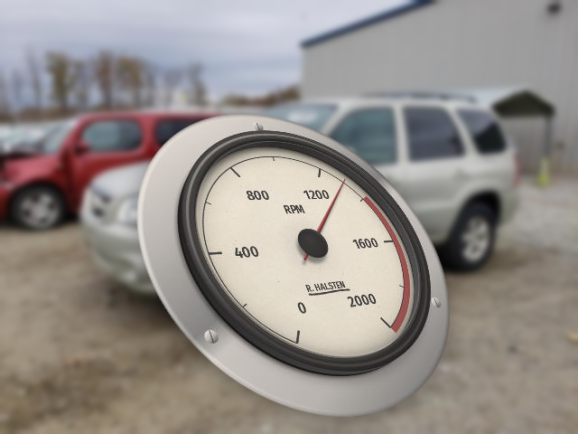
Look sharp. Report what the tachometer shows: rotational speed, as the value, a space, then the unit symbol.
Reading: 1300 rpm
